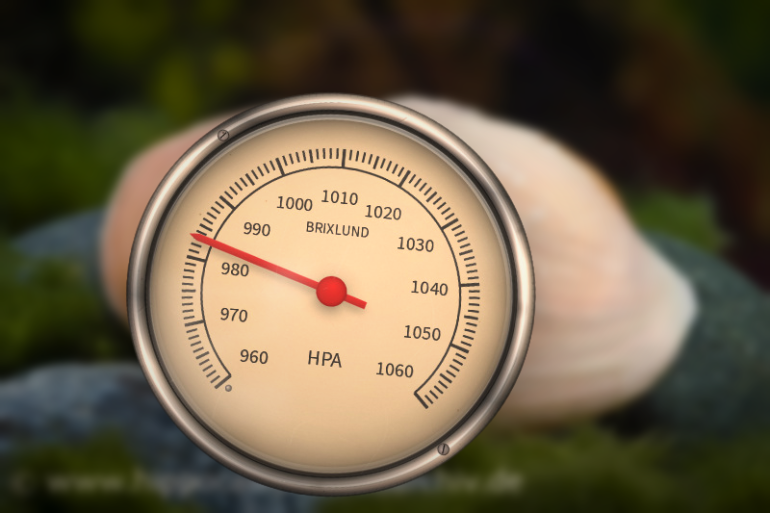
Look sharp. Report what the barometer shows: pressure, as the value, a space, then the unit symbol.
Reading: 983 hPa
